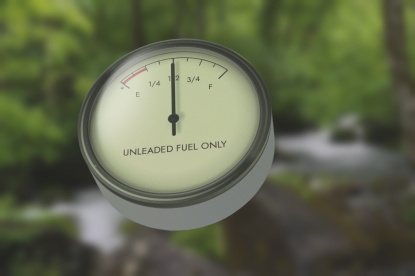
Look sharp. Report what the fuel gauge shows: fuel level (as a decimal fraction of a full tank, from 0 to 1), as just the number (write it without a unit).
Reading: 0.5
